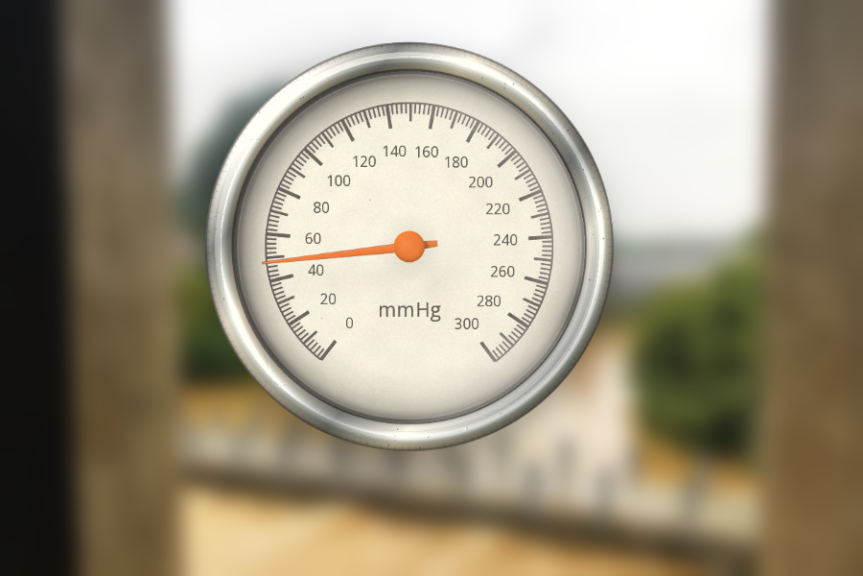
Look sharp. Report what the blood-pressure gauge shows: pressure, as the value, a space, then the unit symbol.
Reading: 48 mmHg
